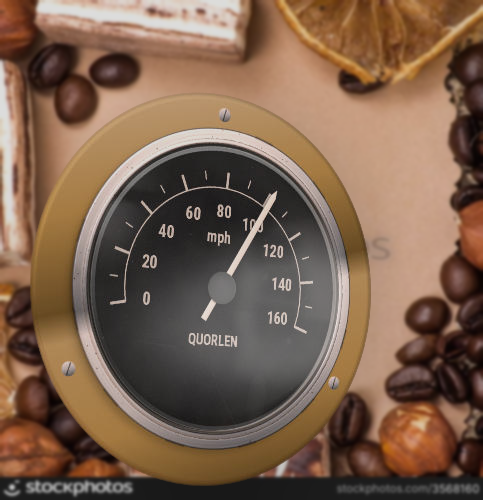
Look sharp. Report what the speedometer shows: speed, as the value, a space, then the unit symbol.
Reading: 100 mph
